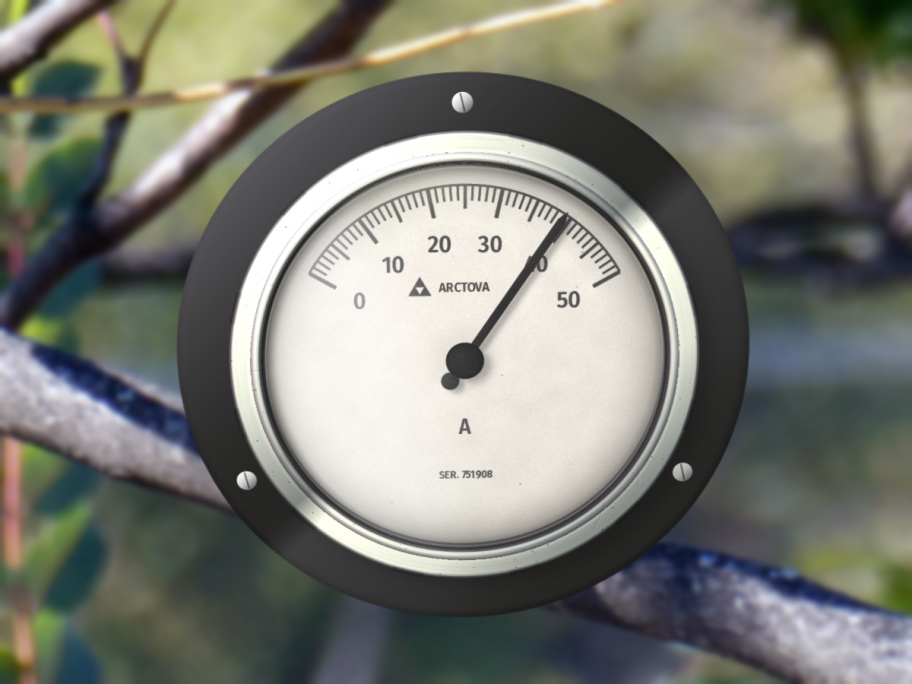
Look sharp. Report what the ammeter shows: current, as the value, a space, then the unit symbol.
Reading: 39 A
